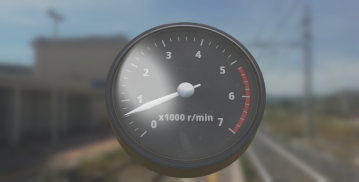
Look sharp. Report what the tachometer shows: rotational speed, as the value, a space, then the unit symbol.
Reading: 600 rpm
